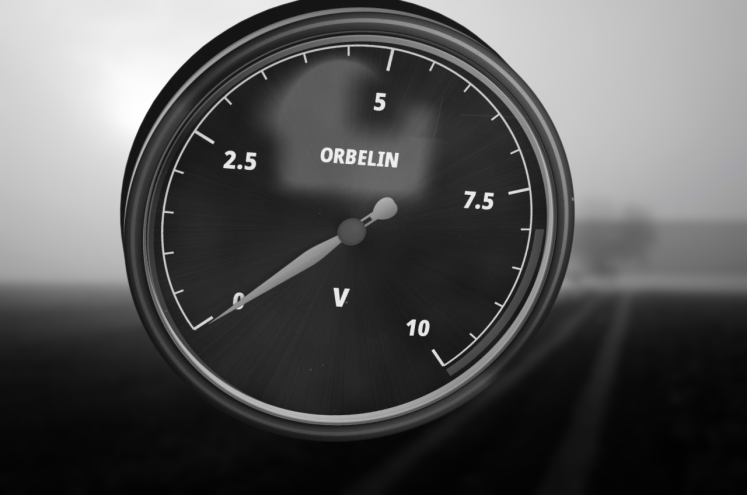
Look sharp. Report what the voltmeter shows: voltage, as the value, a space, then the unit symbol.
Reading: 0 V
